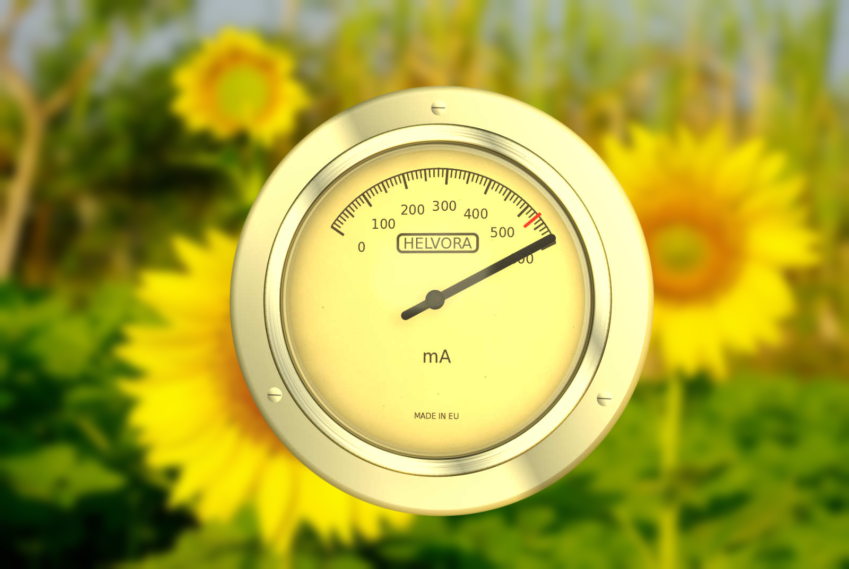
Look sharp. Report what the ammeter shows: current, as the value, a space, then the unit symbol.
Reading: 590 mA
